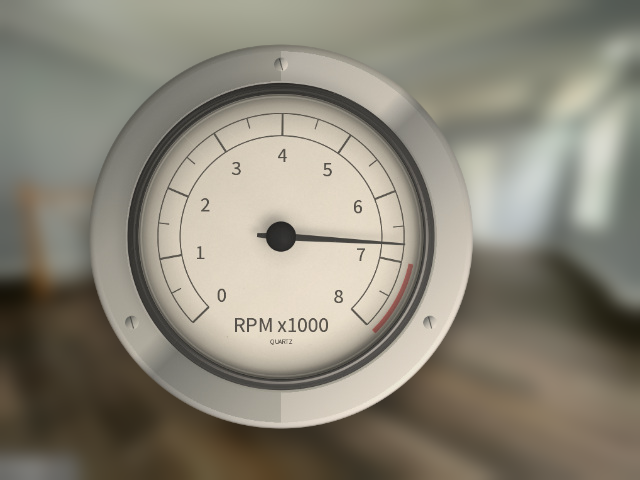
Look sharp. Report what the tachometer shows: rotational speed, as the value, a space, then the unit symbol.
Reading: 6750 rpm
